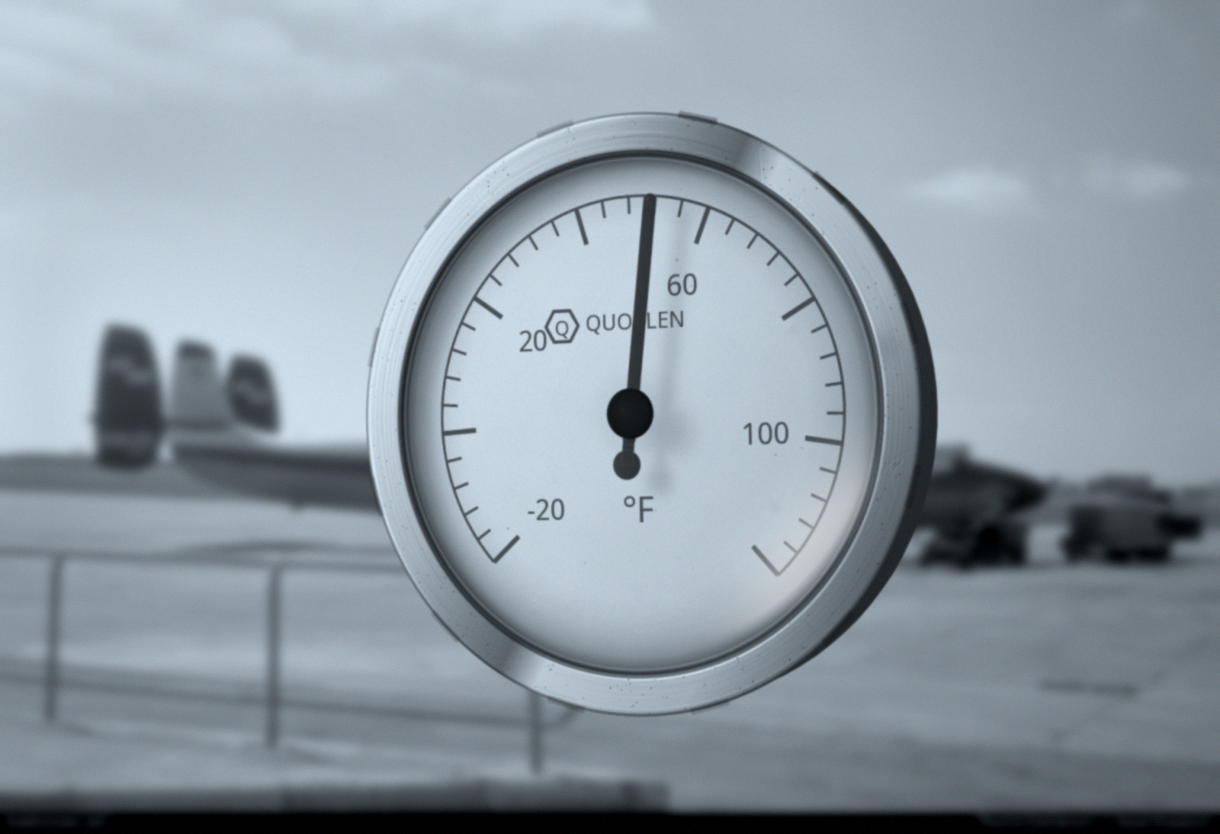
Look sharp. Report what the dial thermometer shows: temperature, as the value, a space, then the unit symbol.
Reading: 52 °F
